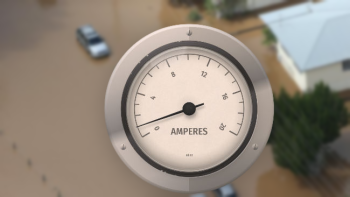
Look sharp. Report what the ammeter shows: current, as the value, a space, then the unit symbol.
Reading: 1 A
